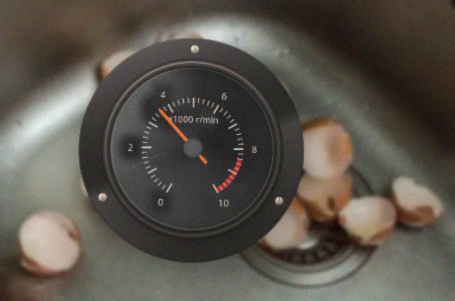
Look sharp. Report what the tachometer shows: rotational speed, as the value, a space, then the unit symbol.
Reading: 3600 rpm
